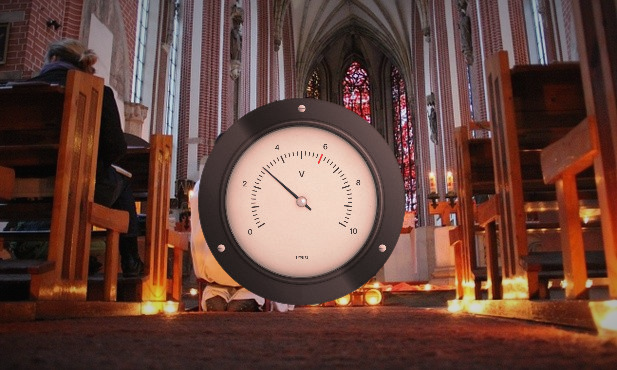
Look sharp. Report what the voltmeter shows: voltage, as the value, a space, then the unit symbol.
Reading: 3 V
